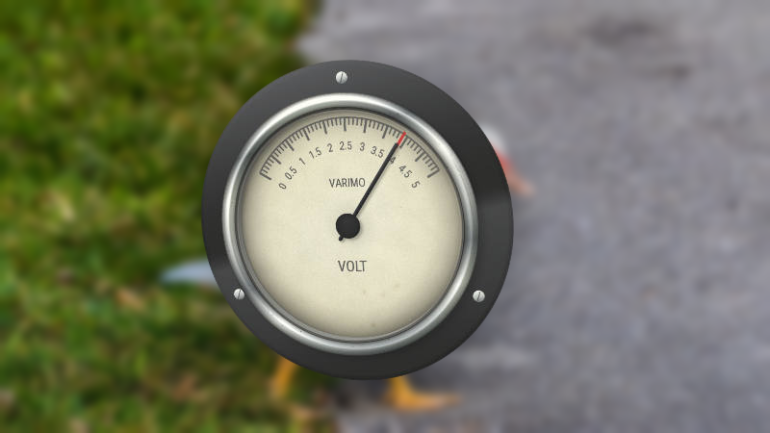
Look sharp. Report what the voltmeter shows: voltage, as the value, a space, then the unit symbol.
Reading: 3.9 V
